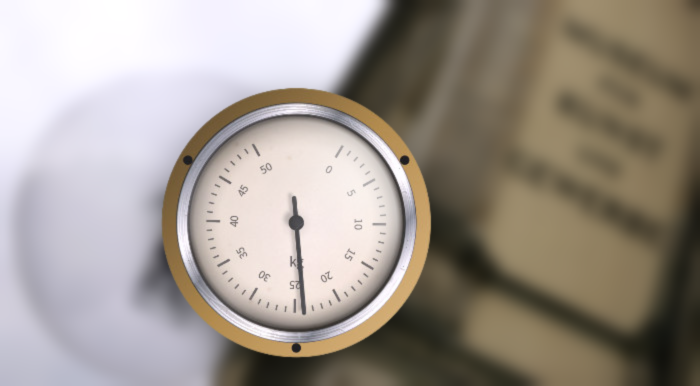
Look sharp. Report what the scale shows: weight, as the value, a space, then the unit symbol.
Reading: 24 kg
